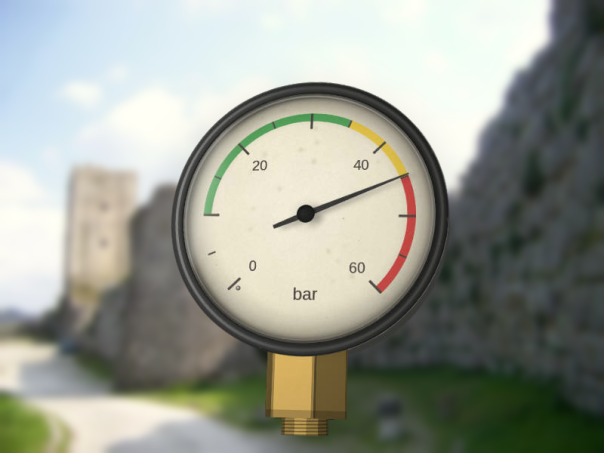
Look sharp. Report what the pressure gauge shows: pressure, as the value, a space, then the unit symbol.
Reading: 45 bar
